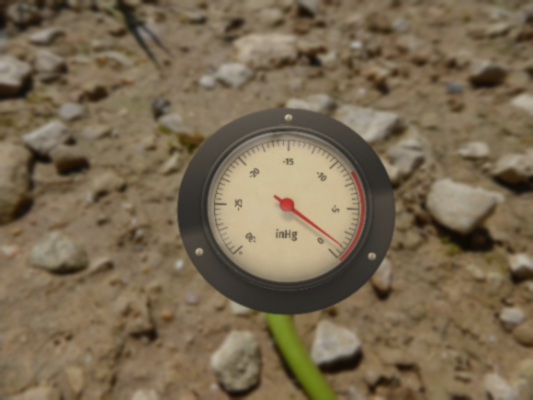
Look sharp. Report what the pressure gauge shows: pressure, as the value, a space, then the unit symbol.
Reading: -1 inHg
